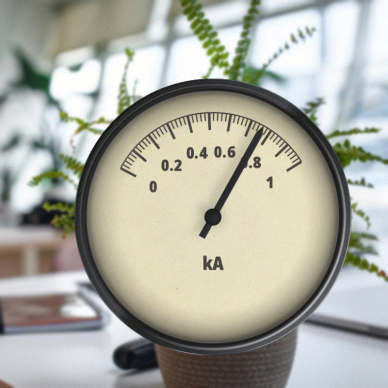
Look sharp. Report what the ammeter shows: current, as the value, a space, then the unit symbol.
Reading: 0.76 kA
